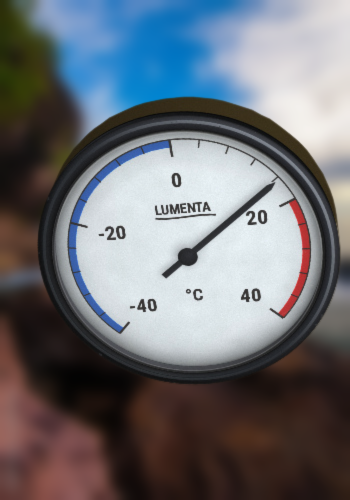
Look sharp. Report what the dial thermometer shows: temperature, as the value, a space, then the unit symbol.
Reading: 16 °C
